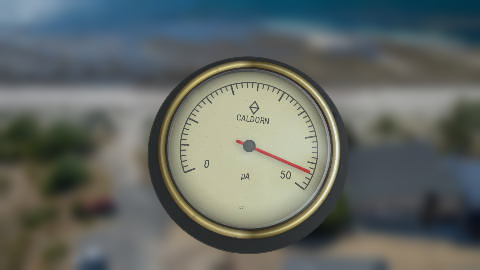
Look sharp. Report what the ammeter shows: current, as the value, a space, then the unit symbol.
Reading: 47 µA
